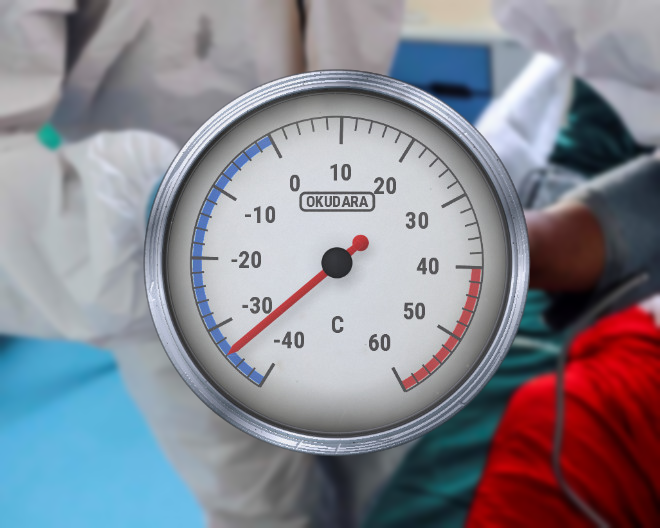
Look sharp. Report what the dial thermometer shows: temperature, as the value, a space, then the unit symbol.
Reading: -34 °C
